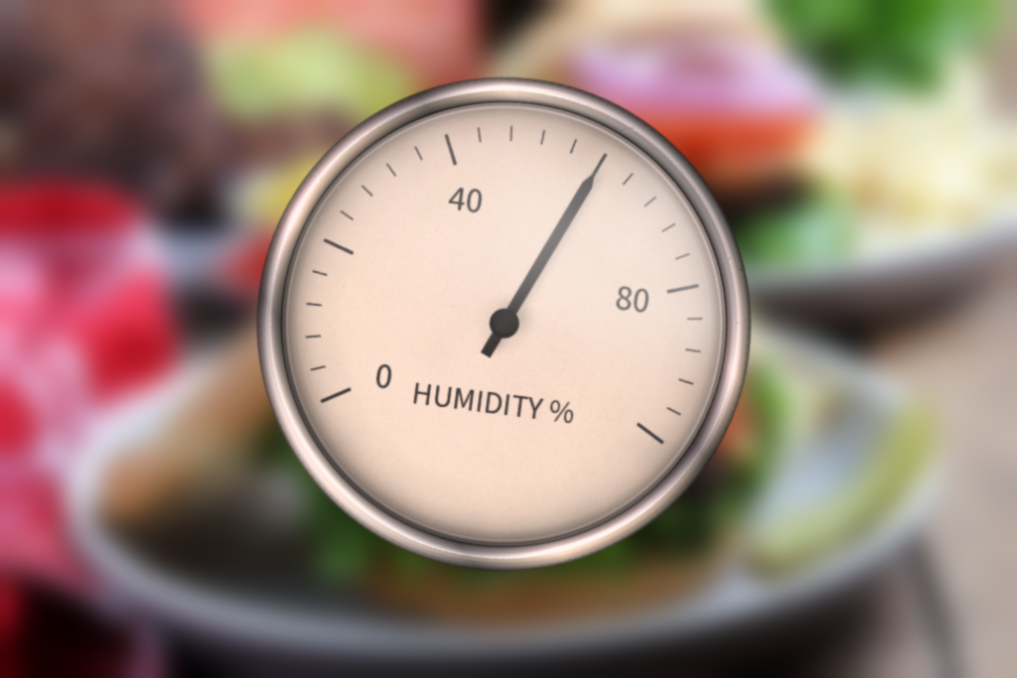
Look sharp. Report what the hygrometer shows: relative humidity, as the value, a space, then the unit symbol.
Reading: 60 %
